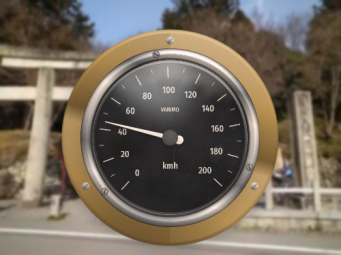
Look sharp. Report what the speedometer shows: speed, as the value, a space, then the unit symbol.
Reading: 45 km/h
